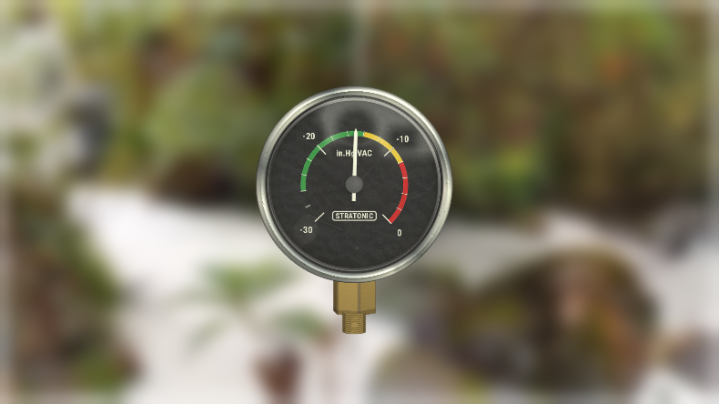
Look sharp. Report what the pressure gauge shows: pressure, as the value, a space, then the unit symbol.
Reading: -15 inHg
